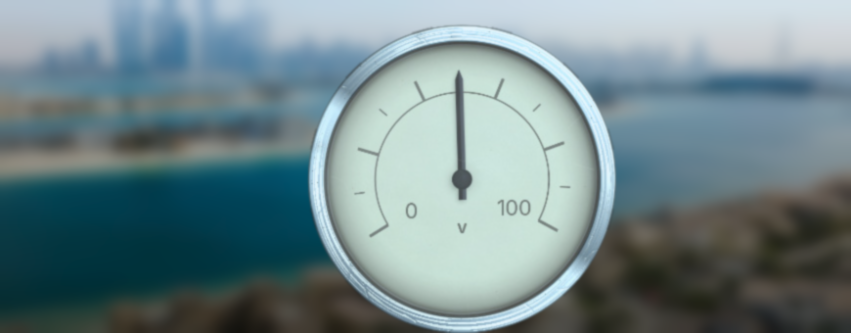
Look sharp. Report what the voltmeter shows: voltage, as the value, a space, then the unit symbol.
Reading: 50 V
